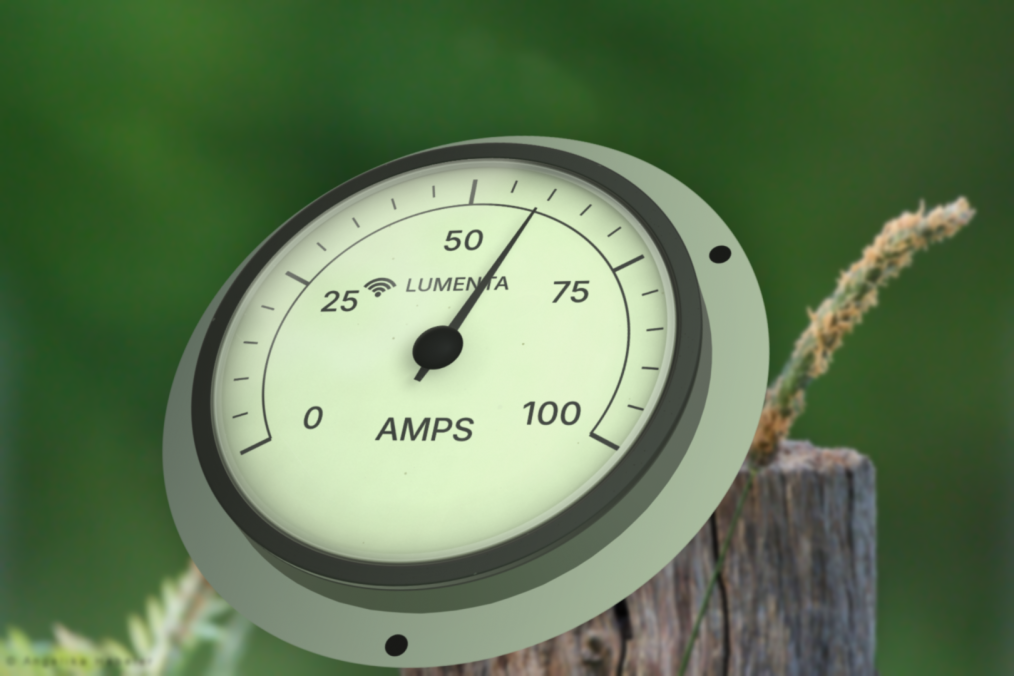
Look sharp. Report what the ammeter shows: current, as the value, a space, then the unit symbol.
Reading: 60 A
